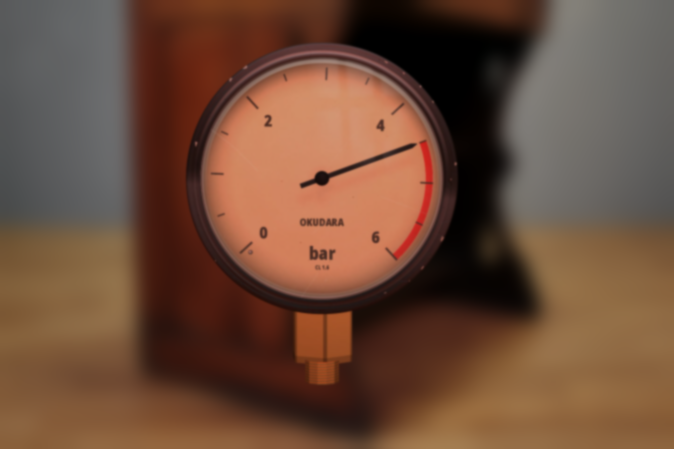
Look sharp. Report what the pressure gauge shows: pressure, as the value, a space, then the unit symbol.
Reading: 4.5 bar
